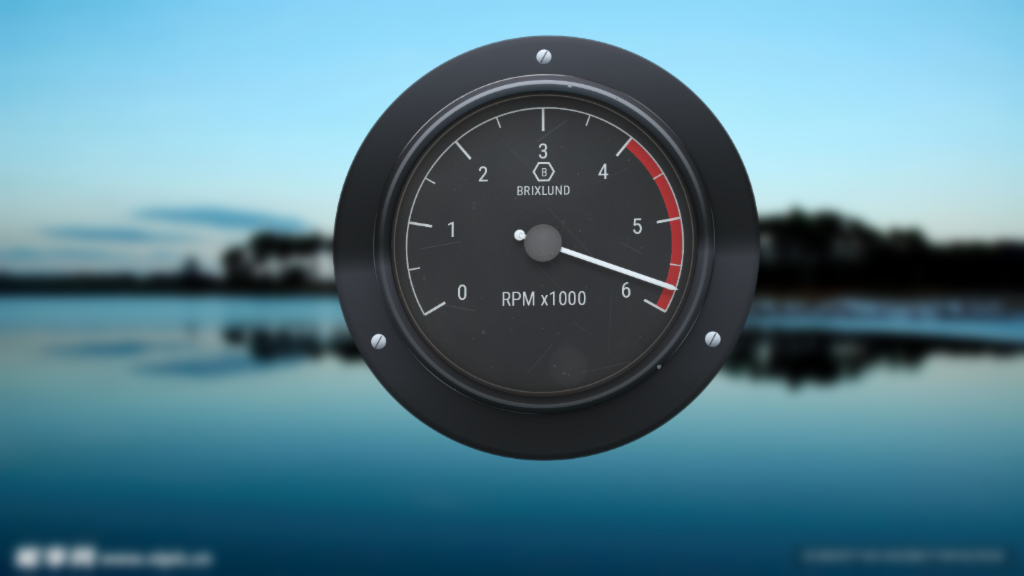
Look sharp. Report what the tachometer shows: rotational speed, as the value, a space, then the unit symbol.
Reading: 5750 rpm
